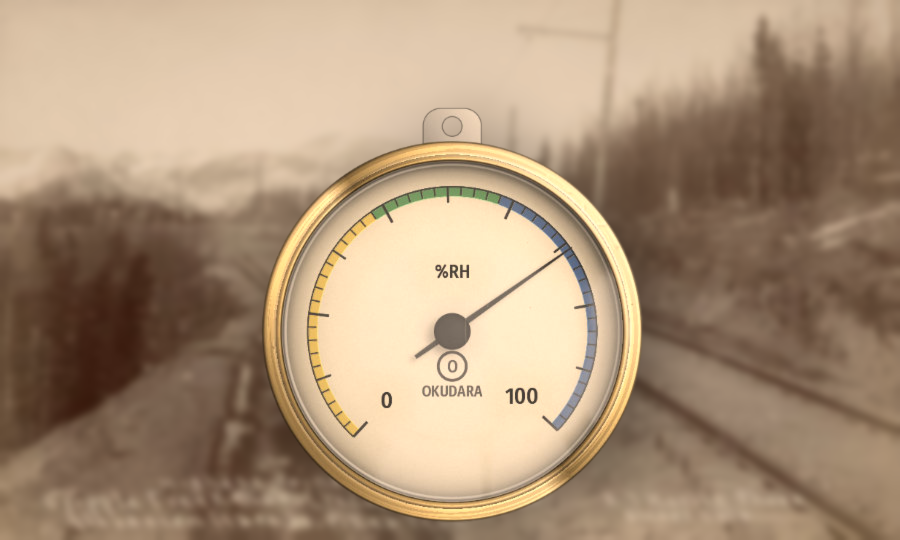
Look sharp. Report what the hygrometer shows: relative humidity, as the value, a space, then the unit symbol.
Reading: 71 %
